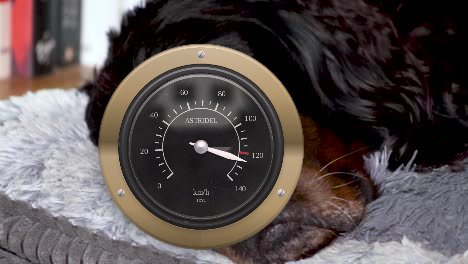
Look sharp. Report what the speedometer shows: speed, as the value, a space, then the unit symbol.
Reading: 125 km/h
